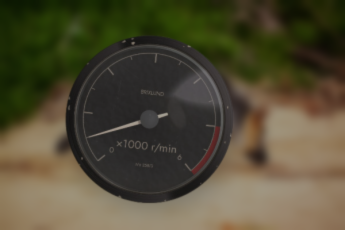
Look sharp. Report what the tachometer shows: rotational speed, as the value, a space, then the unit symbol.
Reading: 500 rpm
